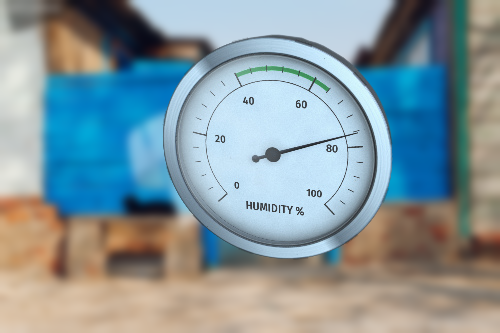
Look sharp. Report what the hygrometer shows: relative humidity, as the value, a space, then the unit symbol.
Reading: 76 %
